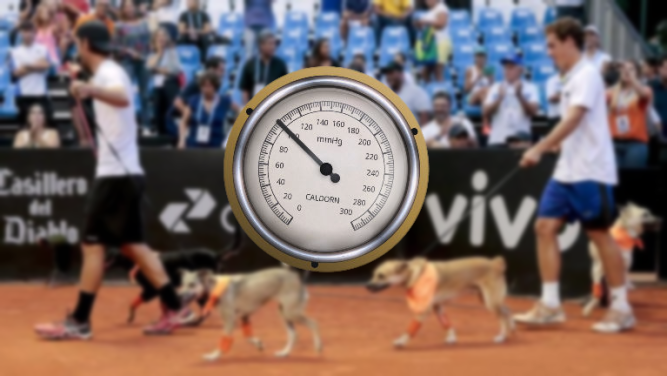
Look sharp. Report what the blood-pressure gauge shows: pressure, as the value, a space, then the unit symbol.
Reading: 100 mmHg
